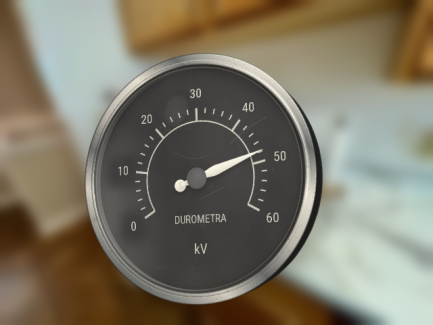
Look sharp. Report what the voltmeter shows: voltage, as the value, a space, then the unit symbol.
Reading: 48 kV
